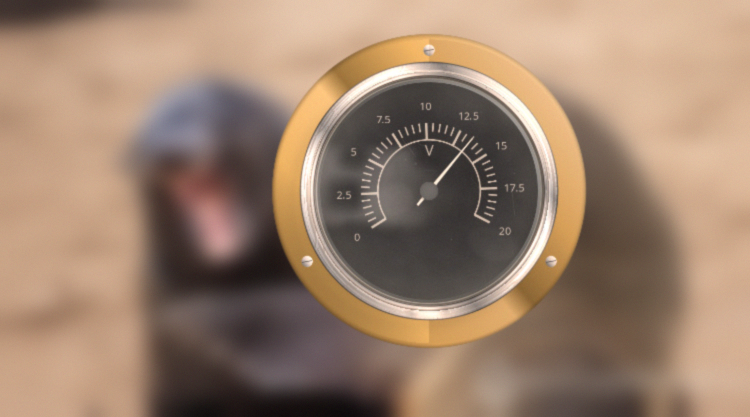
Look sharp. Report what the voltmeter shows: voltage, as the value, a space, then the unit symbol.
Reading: 13.5 V
